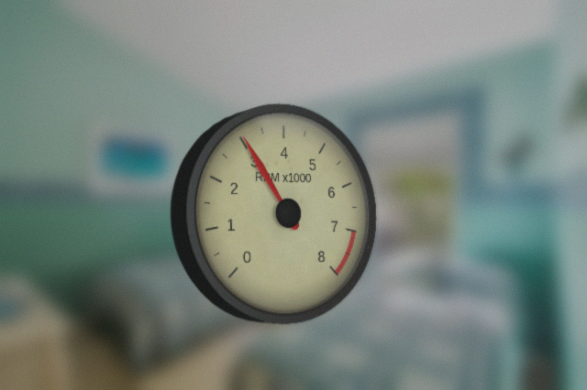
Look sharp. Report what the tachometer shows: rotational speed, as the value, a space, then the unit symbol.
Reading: 3000 rpm
